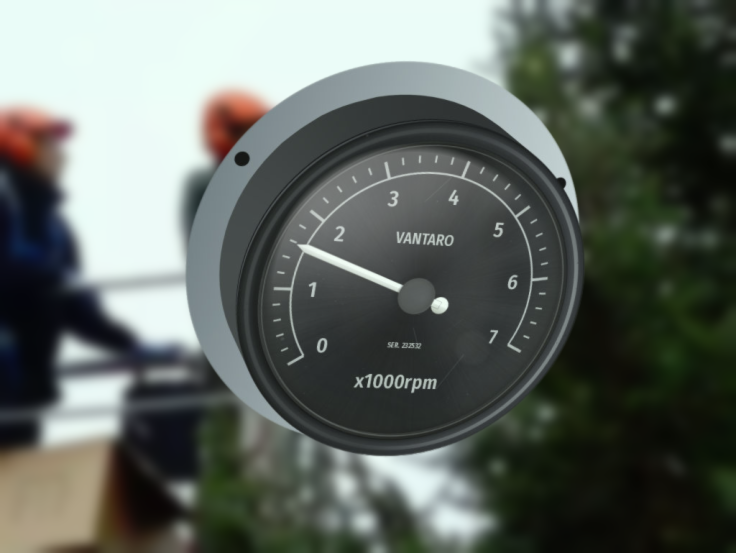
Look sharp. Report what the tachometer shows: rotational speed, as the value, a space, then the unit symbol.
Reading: 1600 rpm
